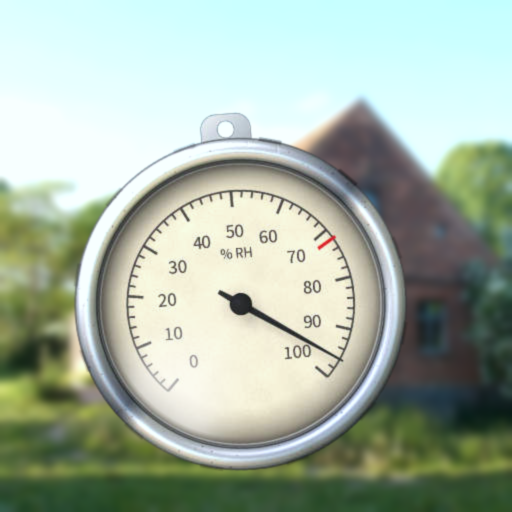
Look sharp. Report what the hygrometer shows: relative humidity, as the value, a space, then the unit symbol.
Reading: 96 %
